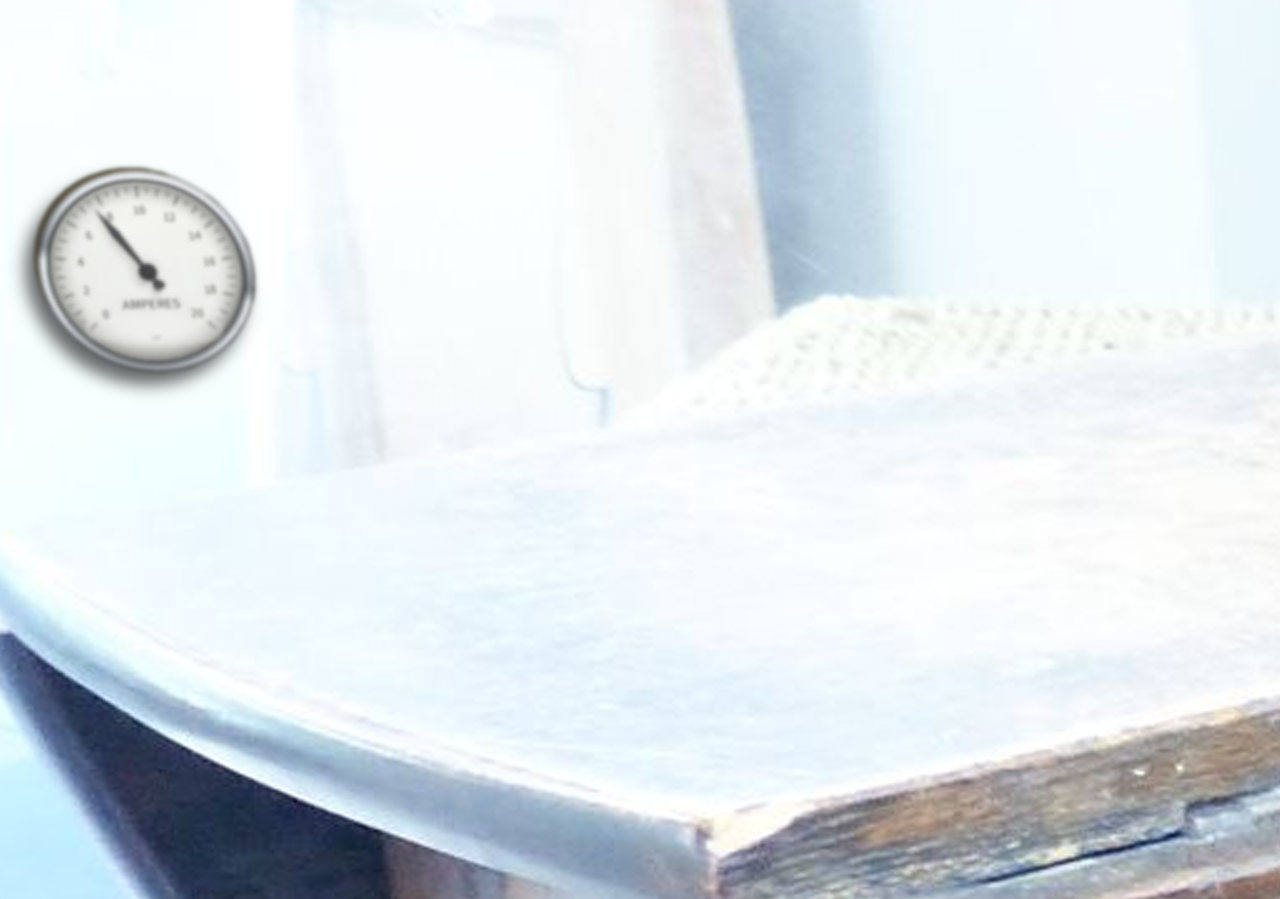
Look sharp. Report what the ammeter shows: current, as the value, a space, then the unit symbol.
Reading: 7.5 A
